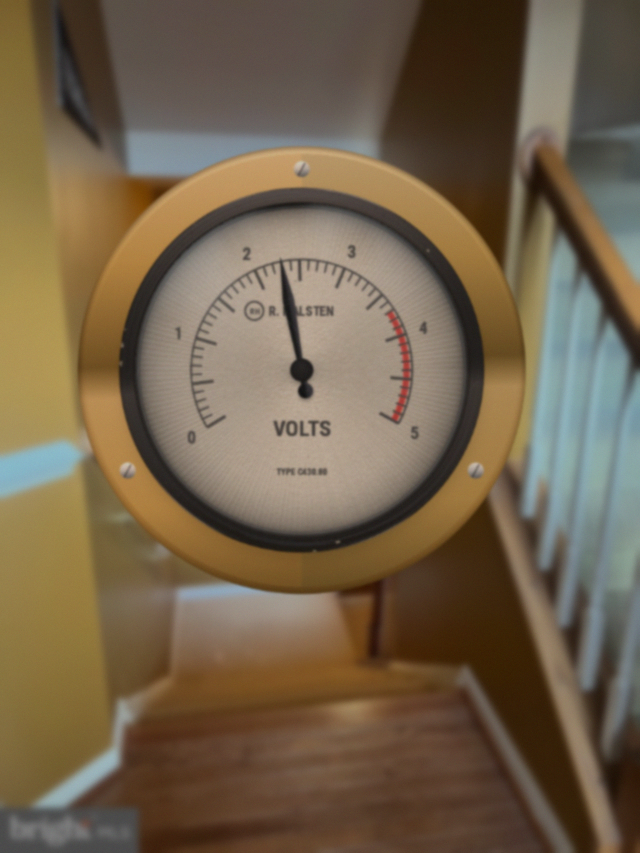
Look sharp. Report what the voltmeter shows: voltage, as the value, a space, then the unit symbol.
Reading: 2.3 V
